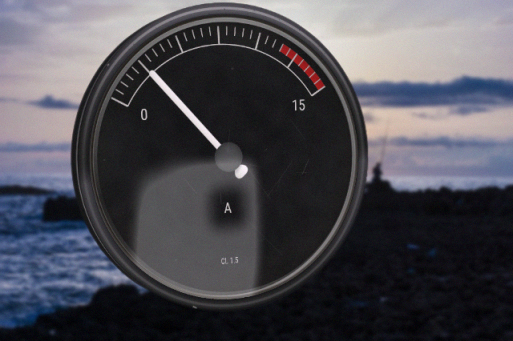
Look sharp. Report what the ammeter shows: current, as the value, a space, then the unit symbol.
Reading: 2.5 A
